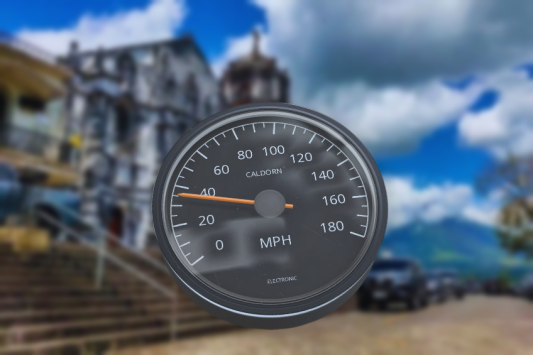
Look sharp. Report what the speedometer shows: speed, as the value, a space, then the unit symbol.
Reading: 35 mph
